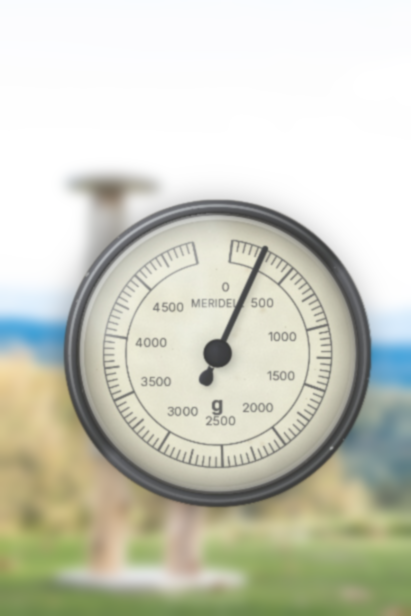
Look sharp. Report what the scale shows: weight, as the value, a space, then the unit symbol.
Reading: 250 g
